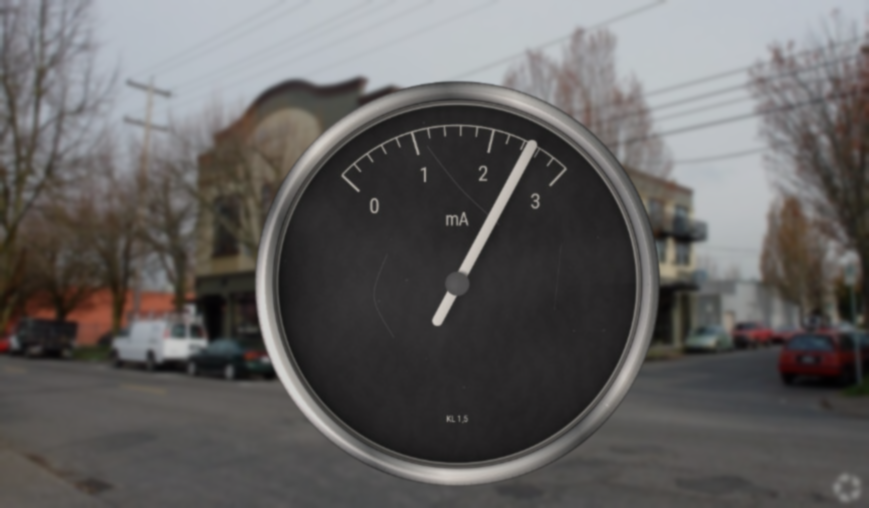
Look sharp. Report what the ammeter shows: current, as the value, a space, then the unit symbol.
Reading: 2.5 mA
